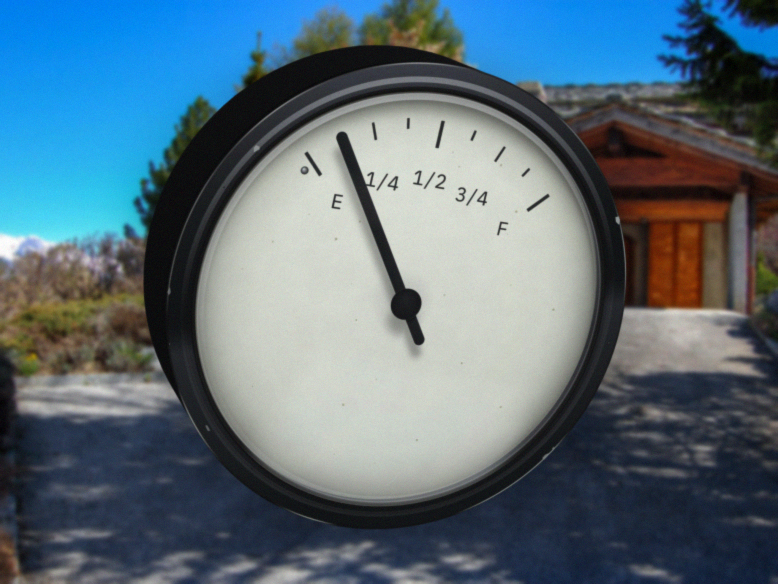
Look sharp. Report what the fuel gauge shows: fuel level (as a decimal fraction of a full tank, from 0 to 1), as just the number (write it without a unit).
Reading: 0.125
